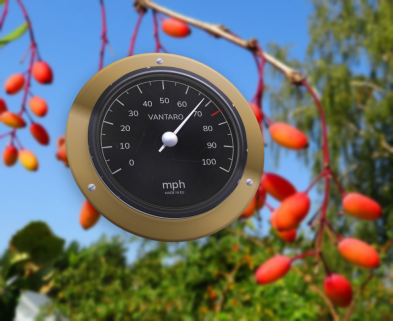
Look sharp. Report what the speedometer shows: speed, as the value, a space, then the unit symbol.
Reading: 67.5 mph
